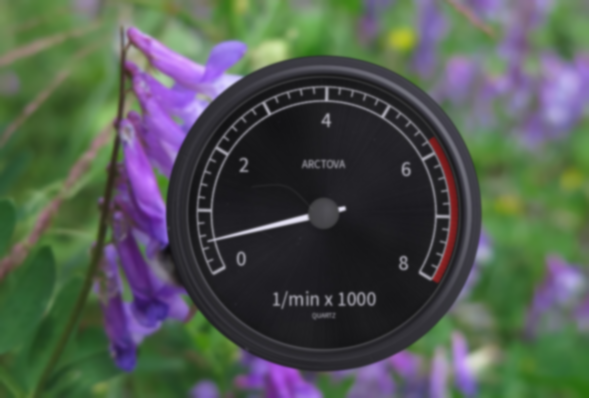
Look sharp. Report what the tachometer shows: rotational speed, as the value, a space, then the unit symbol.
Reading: 500 rpm
